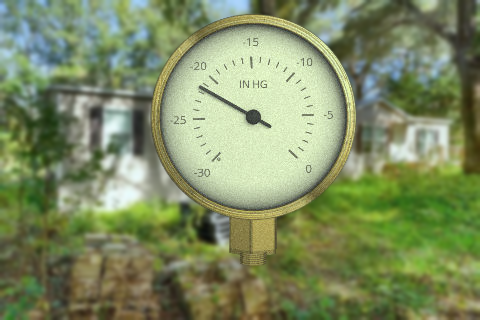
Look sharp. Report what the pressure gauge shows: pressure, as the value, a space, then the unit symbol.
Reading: -21.5 inHg
